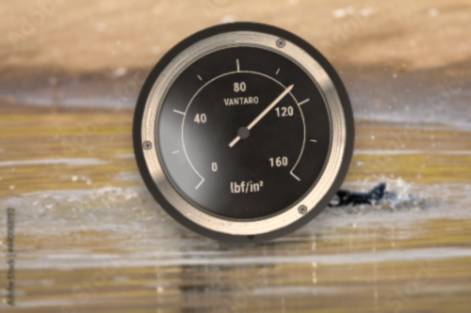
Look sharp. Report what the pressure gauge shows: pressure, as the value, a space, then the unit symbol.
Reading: 110 psi
